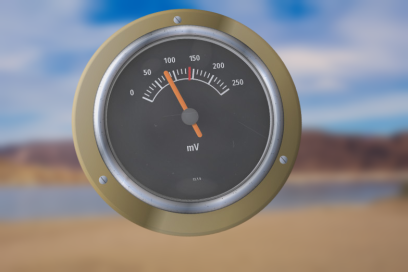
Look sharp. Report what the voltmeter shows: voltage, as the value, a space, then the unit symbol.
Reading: 80 mV
